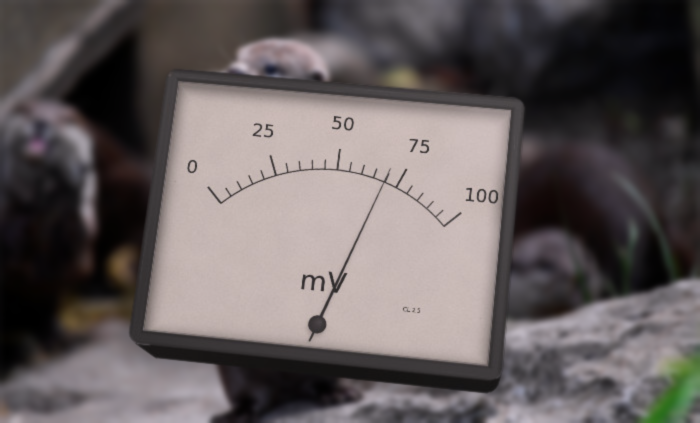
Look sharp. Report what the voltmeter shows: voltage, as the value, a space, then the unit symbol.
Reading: 70 mV
